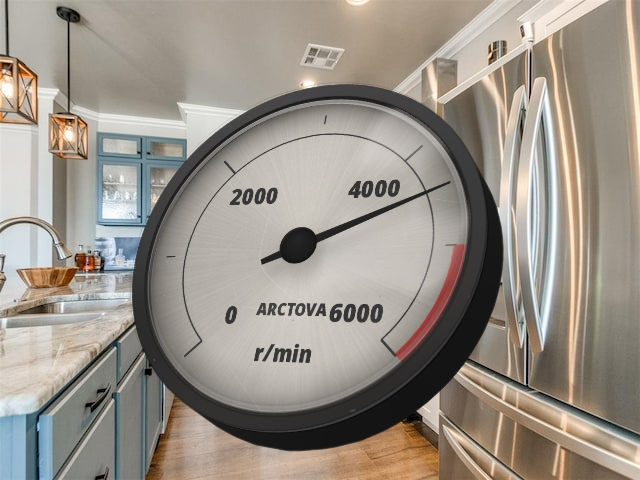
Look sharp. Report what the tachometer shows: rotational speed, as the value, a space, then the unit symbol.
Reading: 4500 rpm
